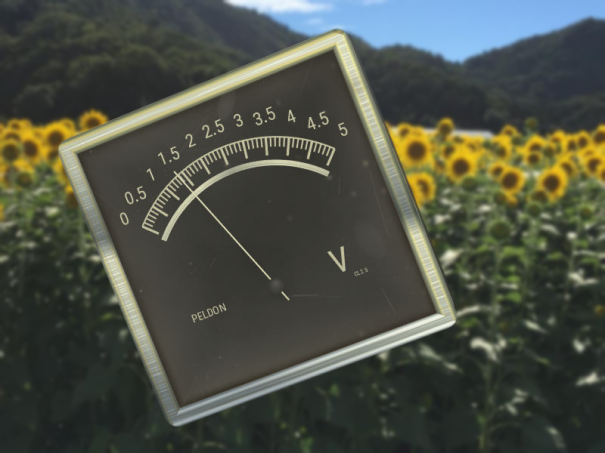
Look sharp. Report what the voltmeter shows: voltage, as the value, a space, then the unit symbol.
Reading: 1.4 V
